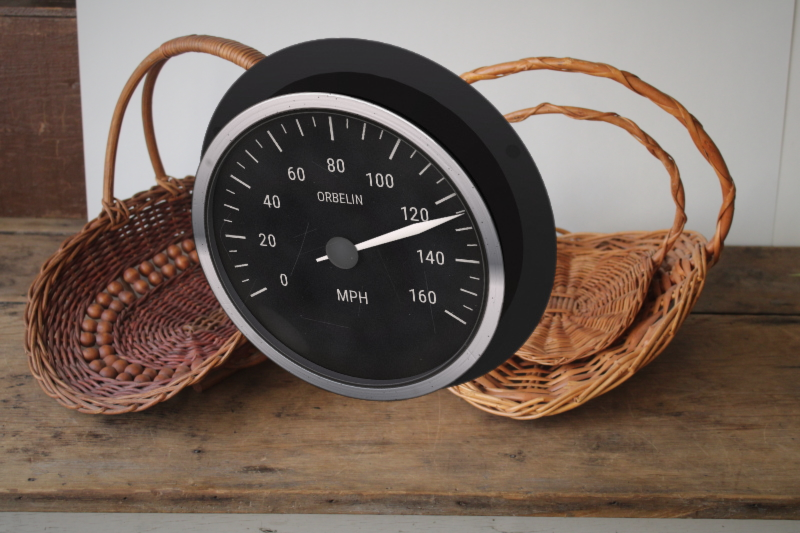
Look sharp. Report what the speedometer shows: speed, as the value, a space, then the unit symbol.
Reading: 125 mph
